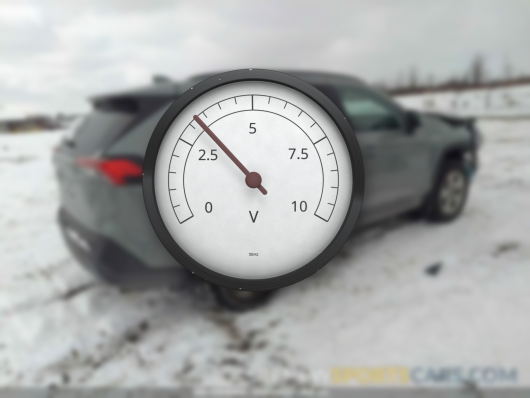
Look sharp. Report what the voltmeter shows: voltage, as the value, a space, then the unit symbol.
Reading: 3.25 V
